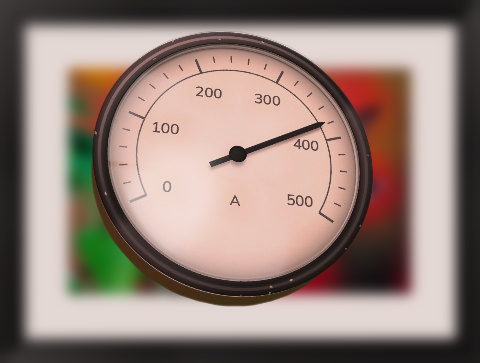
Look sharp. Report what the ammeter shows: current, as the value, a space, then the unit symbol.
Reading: 380 A
